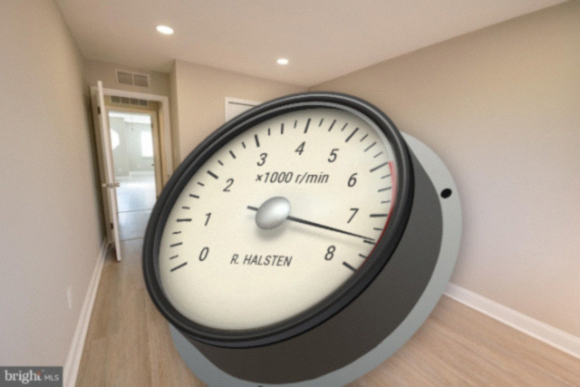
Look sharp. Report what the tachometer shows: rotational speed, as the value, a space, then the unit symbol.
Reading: 7500 rpm
